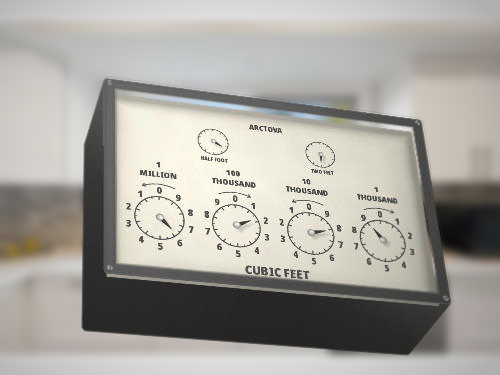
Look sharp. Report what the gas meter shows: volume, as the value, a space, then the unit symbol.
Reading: 617900 ft³
